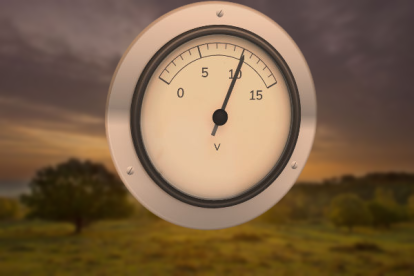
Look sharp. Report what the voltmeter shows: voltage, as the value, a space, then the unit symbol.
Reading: 10 V
